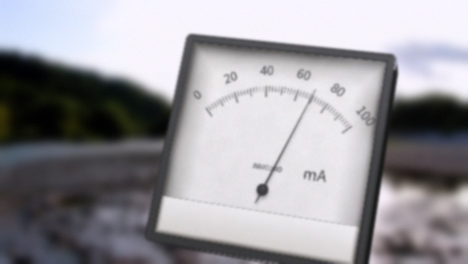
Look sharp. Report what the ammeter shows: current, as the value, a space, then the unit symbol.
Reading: 70 mA
